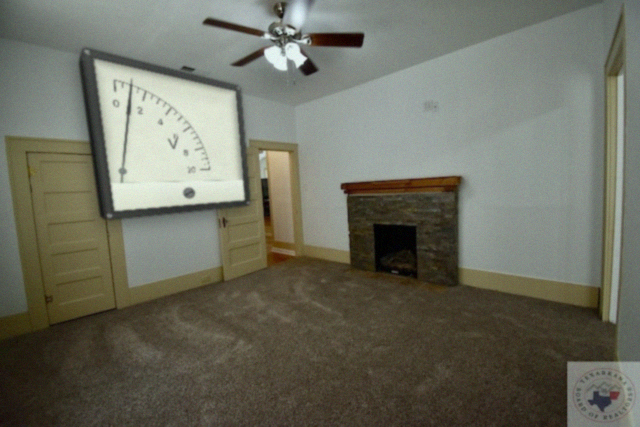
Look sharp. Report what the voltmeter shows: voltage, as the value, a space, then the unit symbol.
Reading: 1 V
